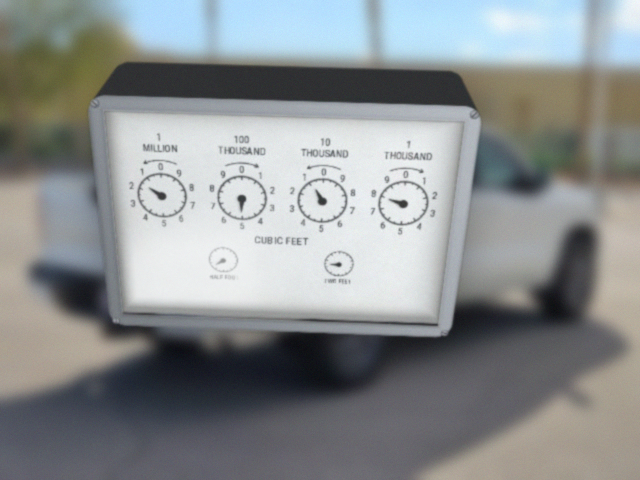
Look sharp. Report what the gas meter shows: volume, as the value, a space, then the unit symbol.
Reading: 150800 ft³
